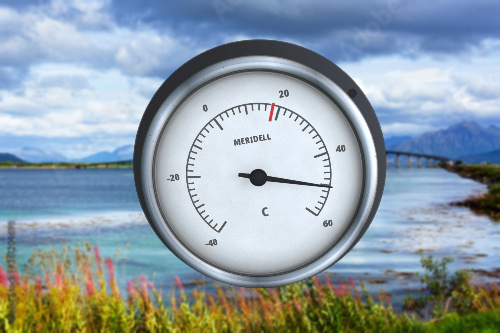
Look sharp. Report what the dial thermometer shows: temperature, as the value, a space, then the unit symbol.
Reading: 50 °C
